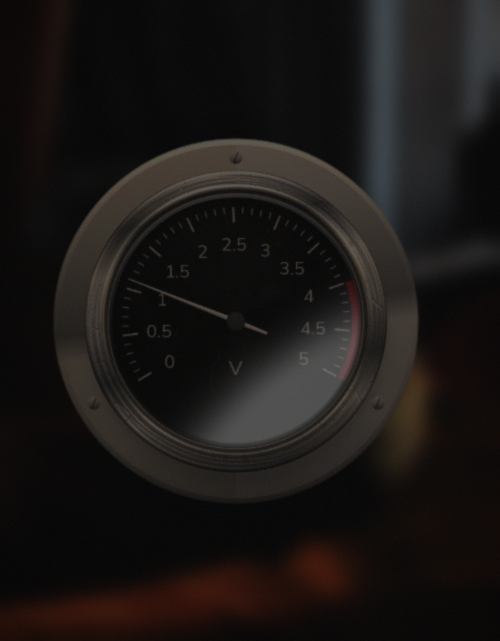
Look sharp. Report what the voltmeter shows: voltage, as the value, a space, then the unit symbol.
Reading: 1.1 V
